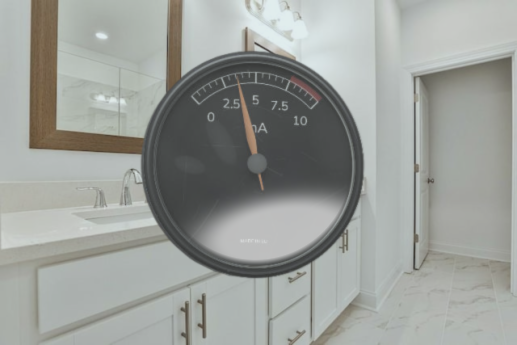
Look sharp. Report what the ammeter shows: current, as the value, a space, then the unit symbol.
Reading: 3.5 mA
